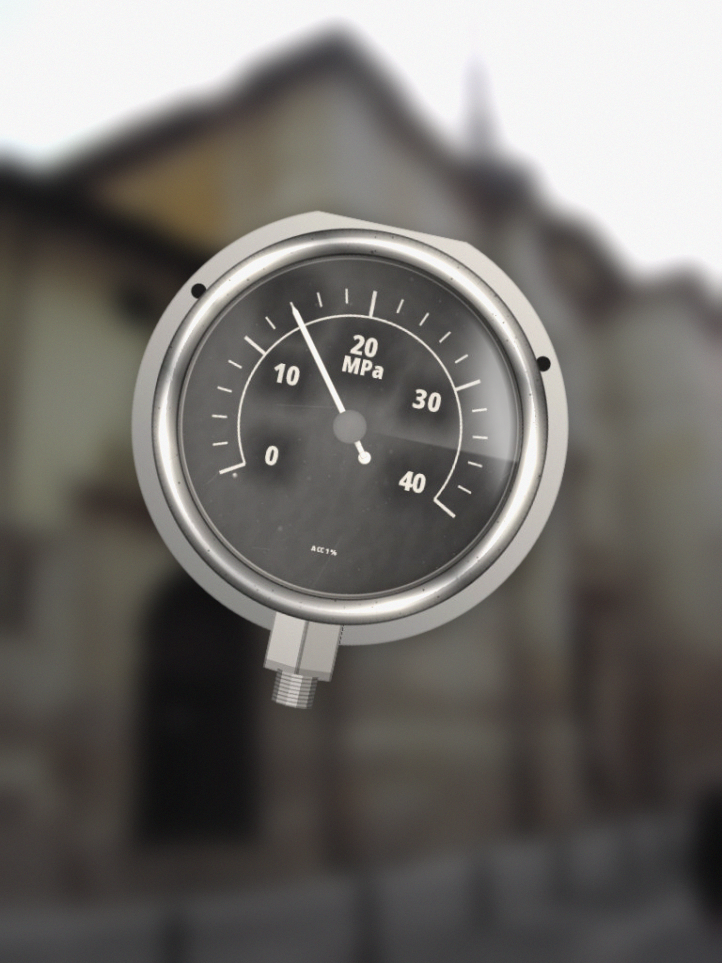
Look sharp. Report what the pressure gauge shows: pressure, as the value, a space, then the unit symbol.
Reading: 14 MPa
